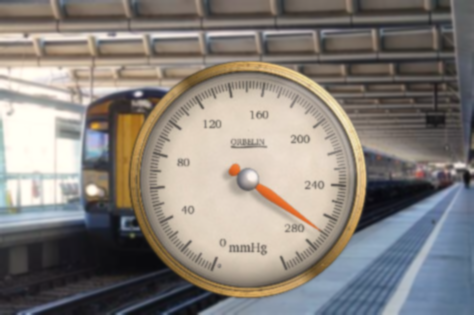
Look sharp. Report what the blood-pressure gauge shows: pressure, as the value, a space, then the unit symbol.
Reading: 270 mmHg
